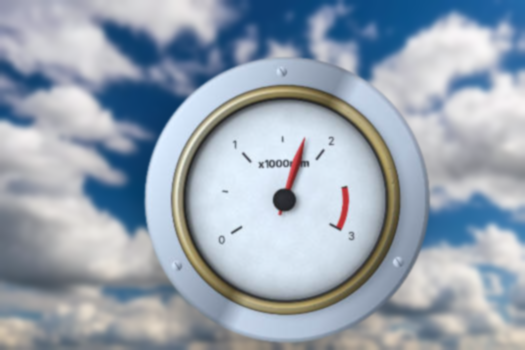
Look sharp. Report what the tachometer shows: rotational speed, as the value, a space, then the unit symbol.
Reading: 1750 rpm
